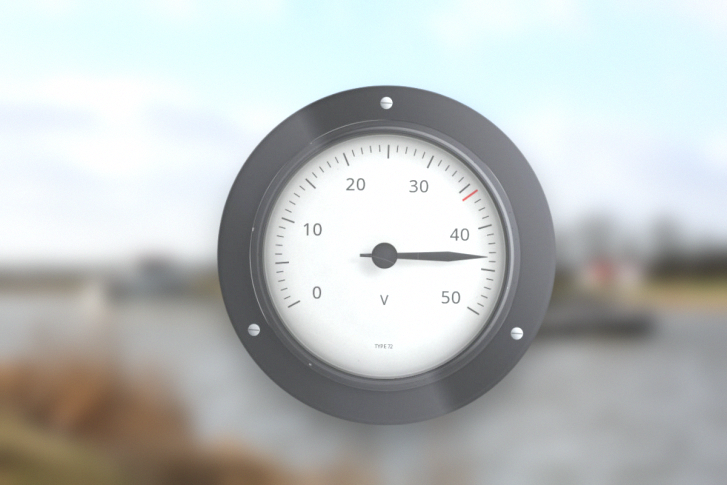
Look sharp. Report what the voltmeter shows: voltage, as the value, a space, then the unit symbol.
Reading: 43.5 V
